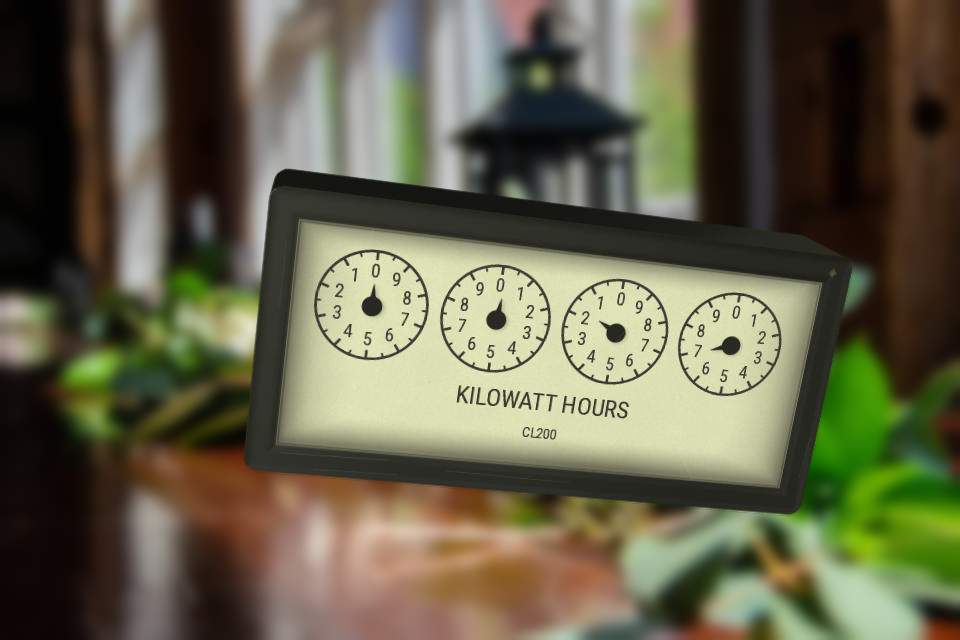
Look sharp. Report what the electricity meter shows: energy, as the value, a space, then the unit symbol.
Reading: 17 kWh
